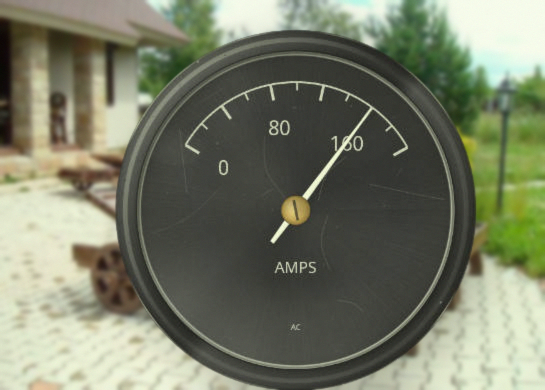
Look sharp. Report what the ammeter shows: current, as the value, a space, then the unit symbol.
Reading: 160 A
